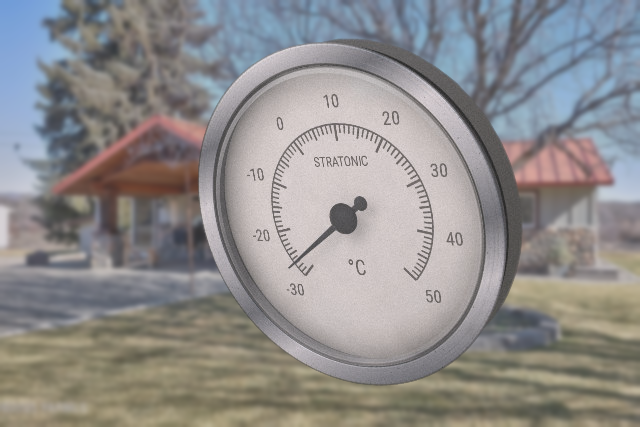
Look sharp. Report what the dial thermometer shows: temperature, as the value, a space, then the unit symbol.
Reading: -27 °C
